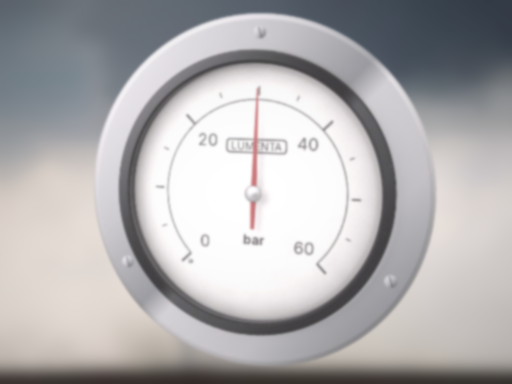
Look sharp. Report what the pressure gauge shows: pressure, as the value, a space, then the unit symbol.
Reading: 30 bar
